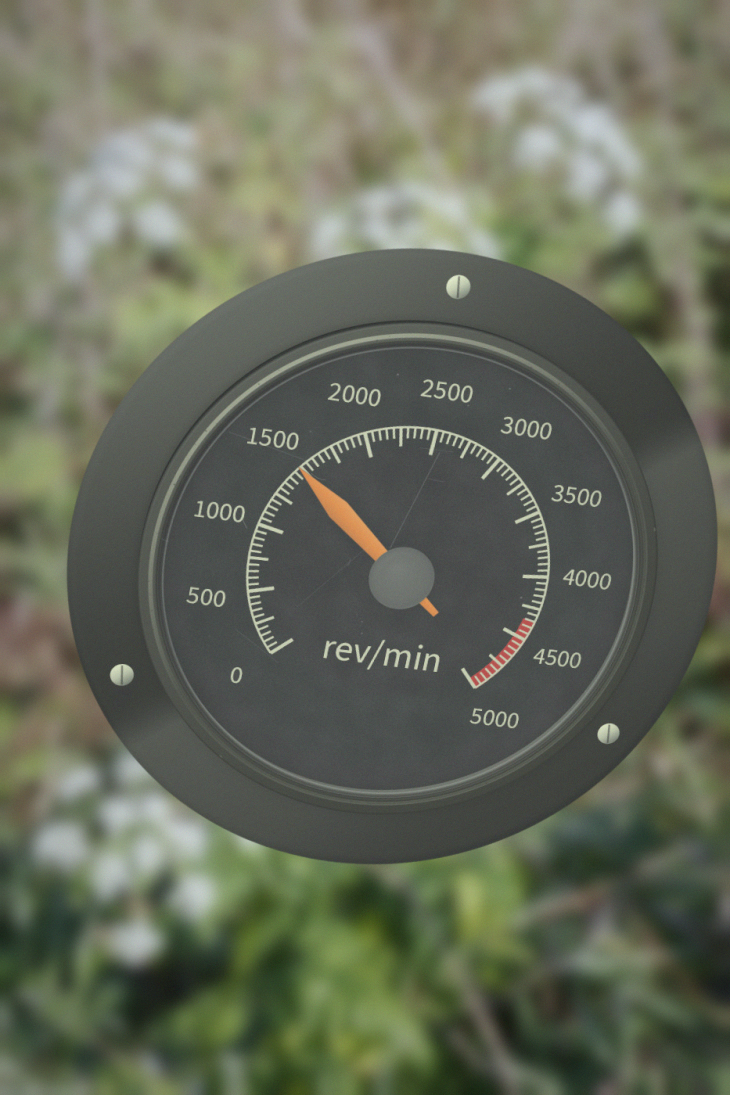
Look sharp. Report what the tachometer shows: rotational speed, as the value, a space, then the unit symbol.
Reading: 1500 rpm
